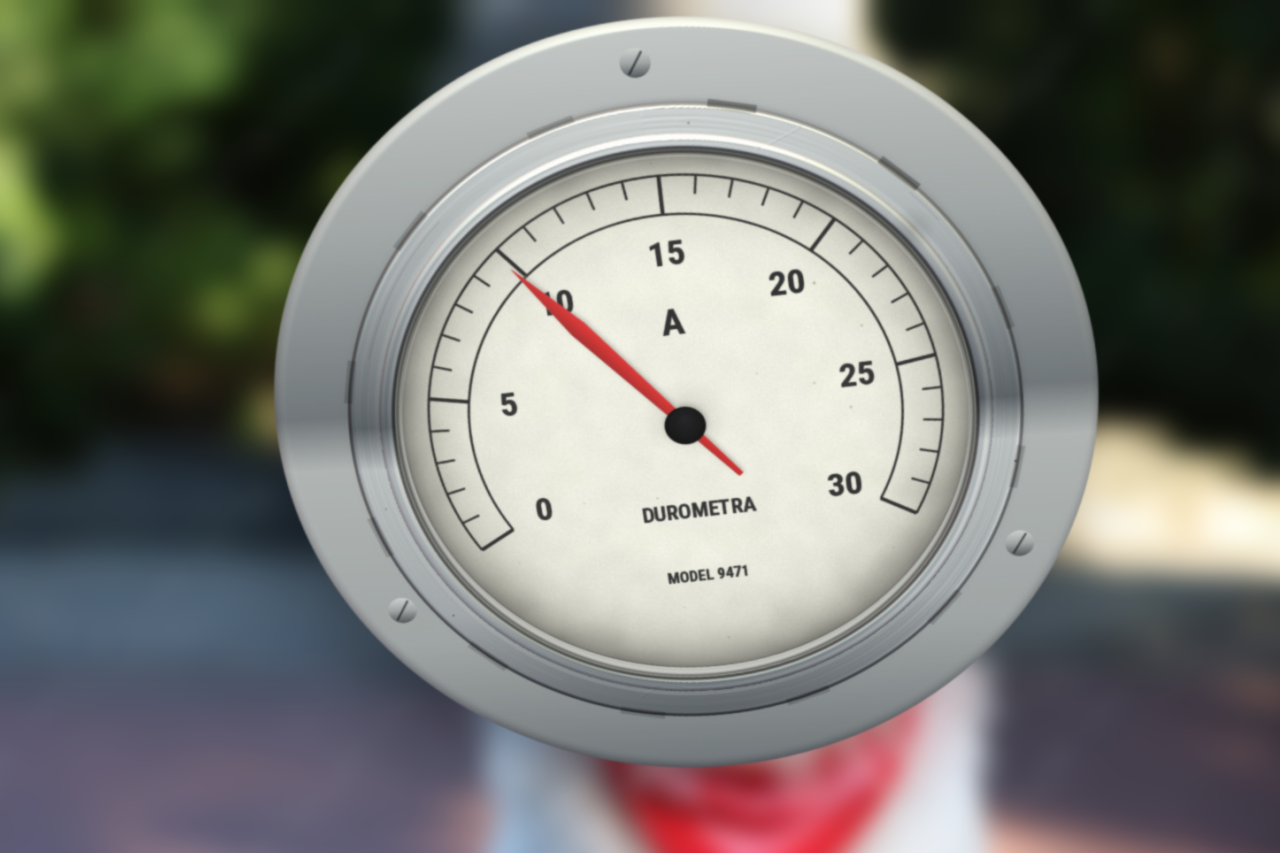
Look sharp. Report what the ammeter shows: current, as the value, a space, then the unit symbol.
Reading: 10 A
